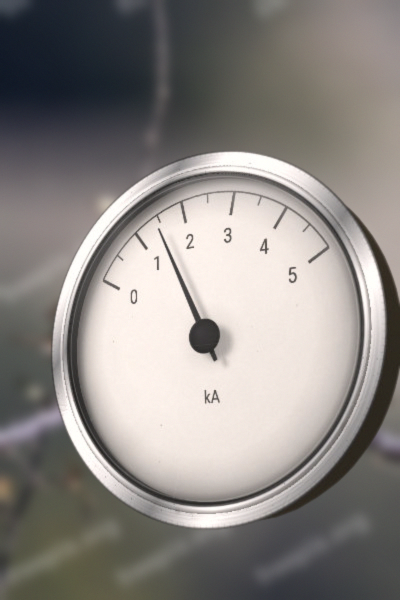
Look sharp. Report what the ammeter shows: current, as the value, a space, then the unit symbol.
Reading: 1.5 kA
